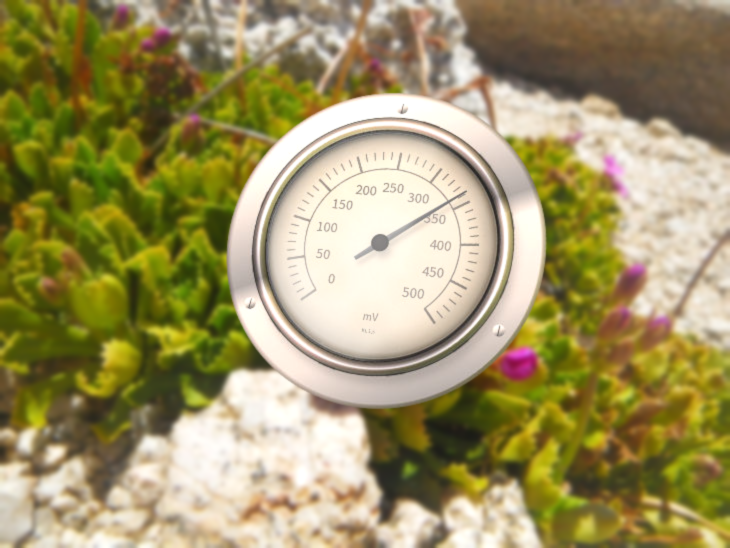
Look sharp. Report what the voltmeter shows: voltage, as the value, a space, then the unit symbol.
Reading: 340 mV
